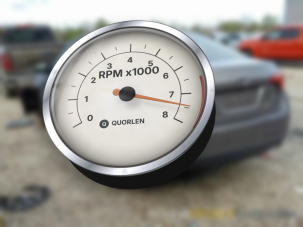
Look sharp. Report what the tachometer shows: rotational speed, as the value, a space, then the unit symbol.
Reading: 7500 rpm
